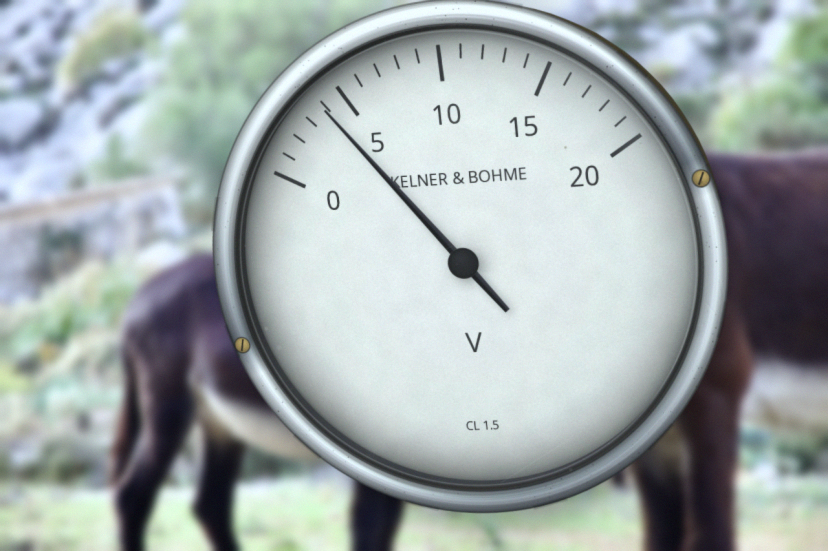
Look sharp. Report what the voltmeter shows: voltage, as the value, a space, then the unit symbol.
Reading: 4 V
